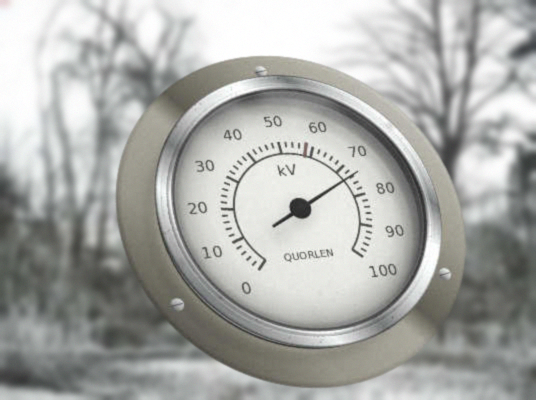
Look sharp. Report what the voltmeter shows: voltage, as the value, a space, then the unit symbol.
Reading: 74 kV
